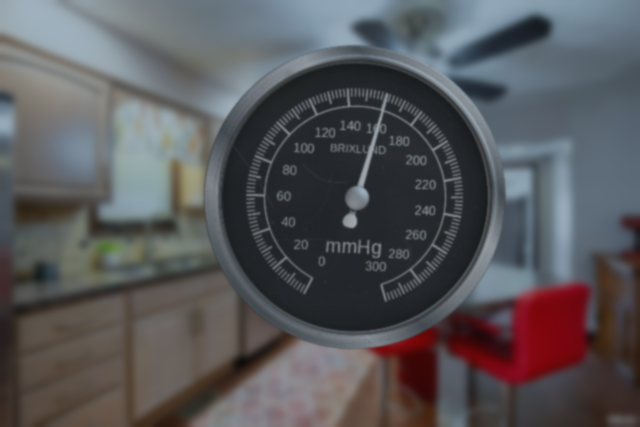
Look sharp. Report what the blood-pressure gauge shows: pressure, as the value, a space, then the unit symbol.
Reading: 160 mmHg
